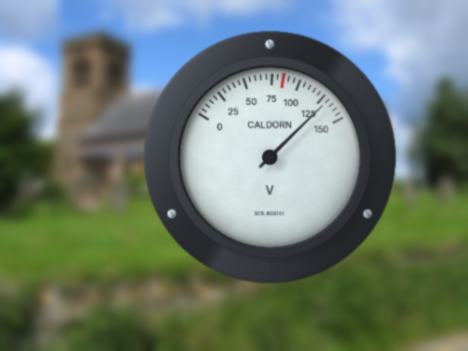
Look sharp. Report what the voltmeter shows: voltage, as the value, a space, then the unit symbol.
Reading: 130 V
